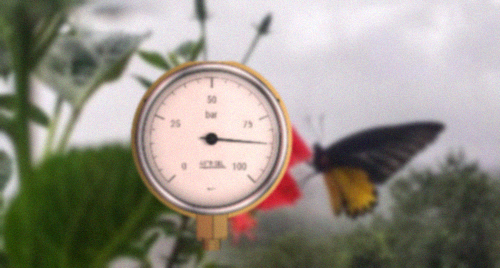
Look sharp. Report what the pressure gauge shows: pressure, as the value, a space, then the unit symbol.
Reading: 85 bar
